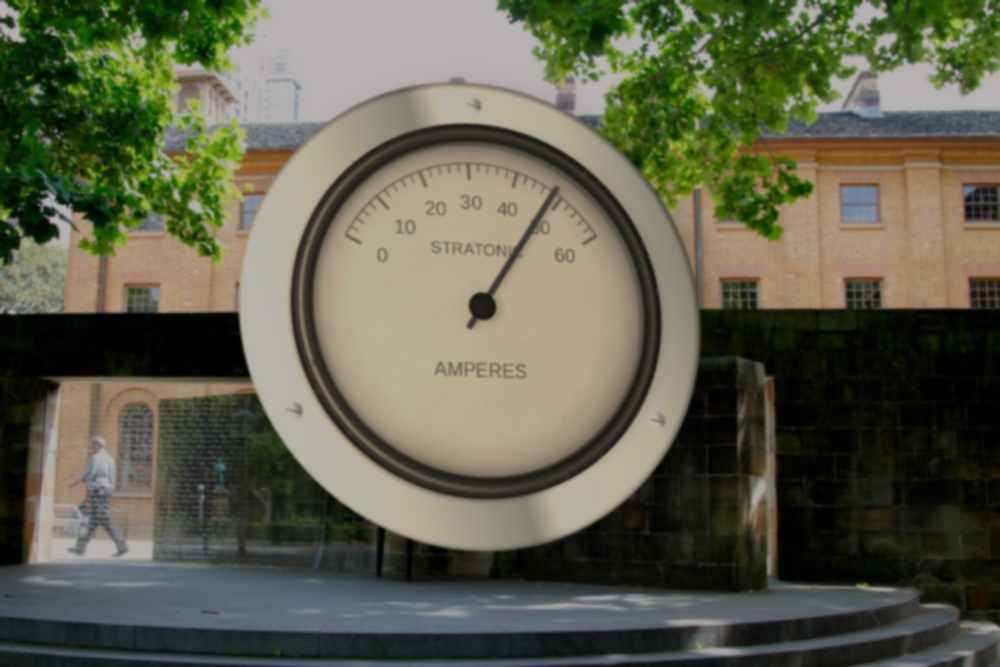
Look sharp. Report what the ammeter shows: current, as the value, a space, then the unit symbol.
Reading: 48 A
